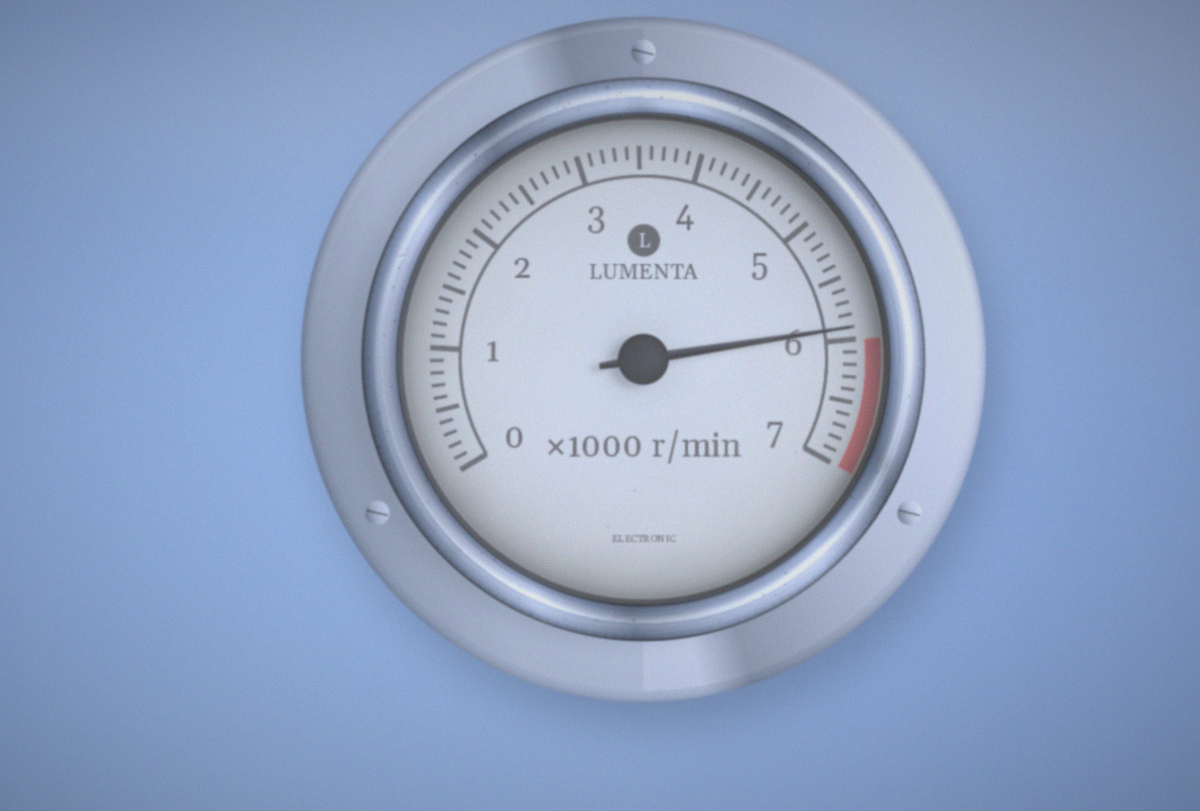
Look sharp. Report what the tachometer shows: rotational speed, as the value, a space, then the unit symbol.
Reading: 5900 rpm
